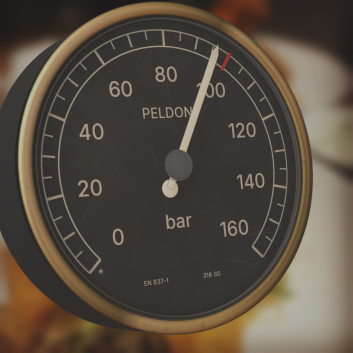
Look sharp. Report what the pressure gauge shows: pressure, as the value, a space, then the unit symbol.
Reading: 95 bar
